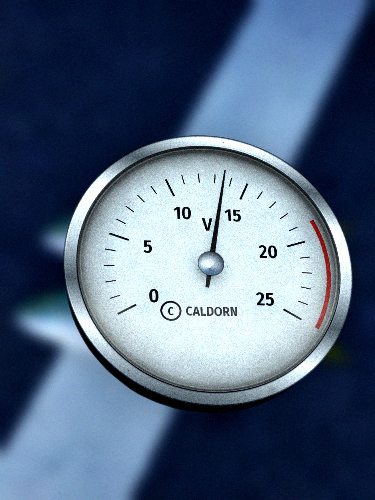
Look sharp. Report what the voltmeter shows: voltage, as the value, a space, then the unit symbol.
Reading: 13.5 V
